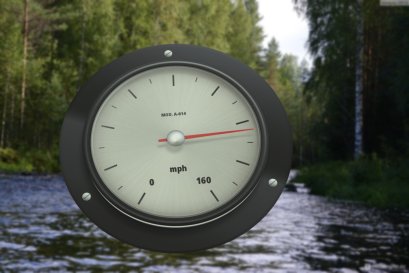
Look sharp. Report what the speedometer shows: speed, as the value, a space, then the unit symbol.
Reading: 125 mph
